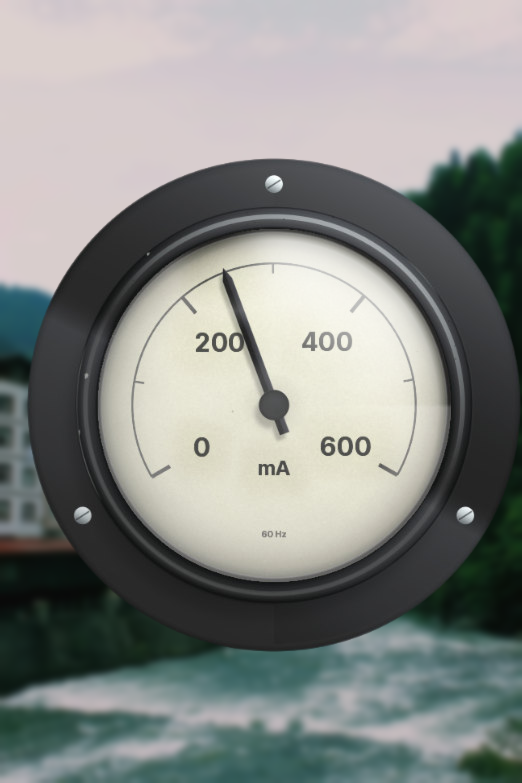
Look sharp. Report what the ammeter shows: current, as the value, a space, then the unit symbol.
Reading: 250 mA
